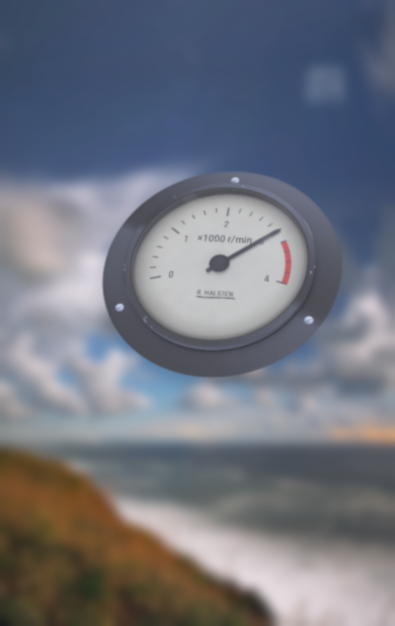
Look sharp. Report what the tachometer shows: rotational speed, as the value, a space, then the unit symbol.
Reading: 3000 rpm
